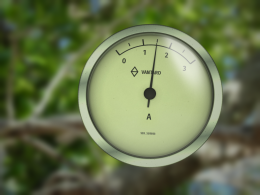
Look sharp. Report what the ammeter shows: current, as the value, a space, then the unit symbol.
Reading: 1.5 A
